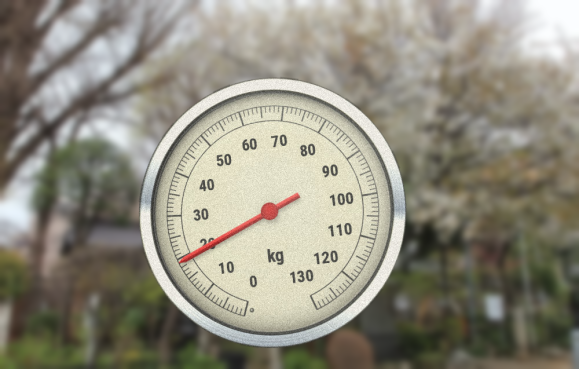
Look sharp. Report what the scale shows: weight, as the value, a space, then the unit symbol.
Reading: 19 kg
